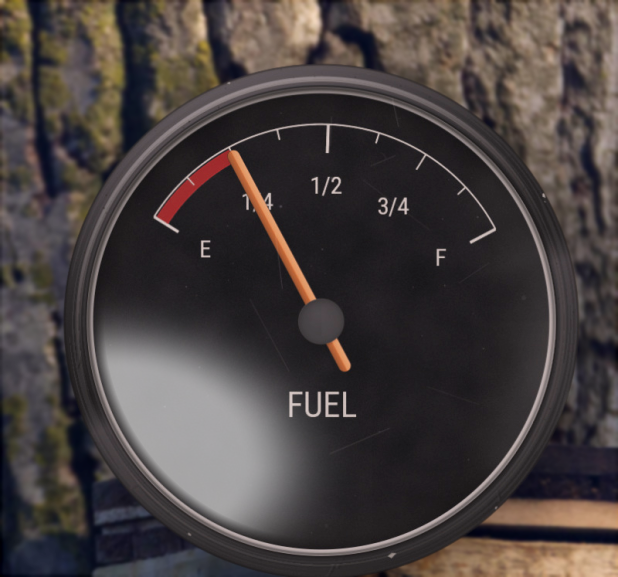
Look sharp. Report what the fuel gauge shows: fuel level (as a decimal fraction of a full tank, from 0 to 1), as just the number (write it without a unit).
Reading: 0.25
